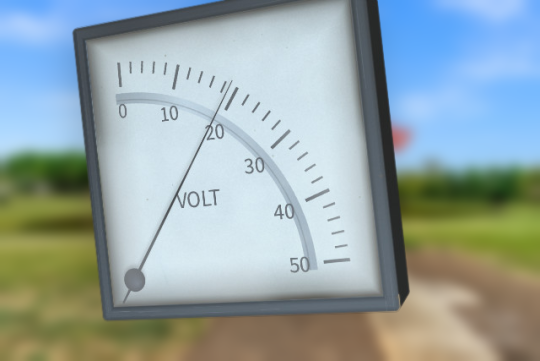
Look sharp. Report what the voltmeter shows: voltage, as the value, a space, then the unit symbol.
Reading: 19 V
